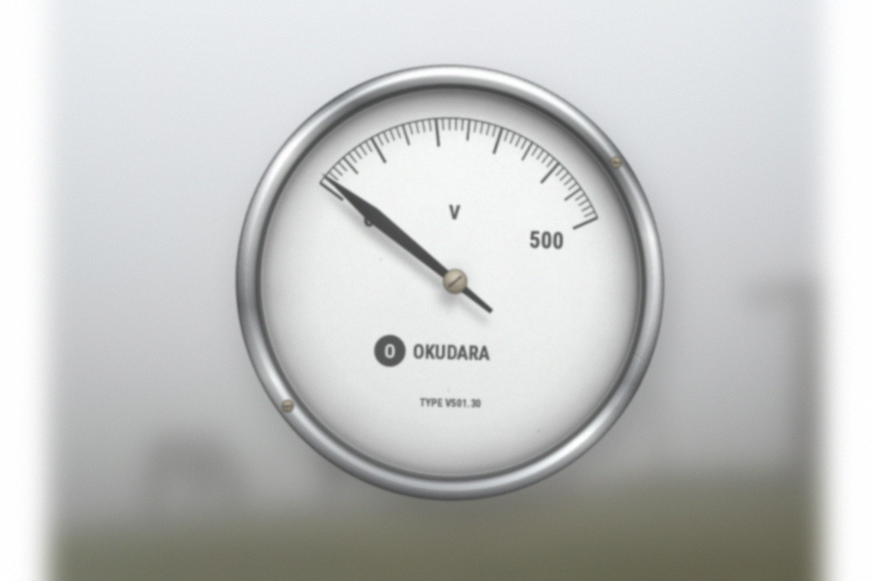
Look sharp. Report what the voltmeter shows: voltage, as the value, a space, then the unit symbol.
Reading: 10 V
